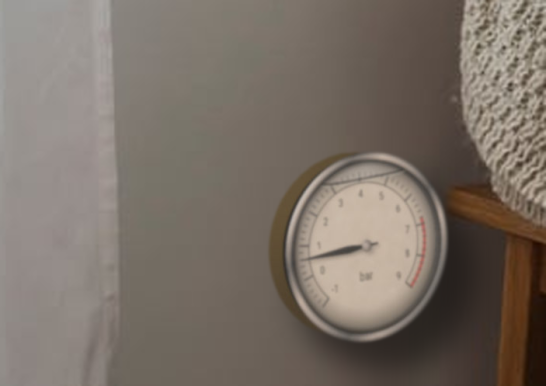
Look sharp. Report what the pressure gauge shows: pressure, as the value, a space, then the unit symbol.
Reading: 0.6 bar
